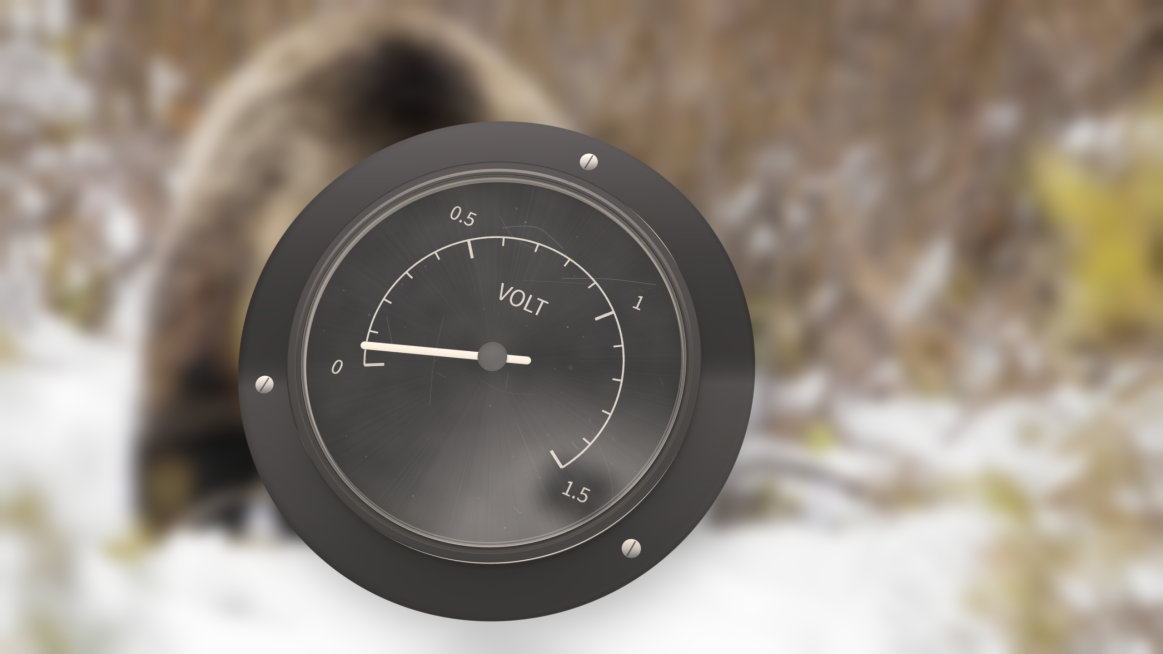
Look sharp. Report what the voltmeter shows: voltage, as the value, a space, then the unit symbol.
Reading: 0.05 V
